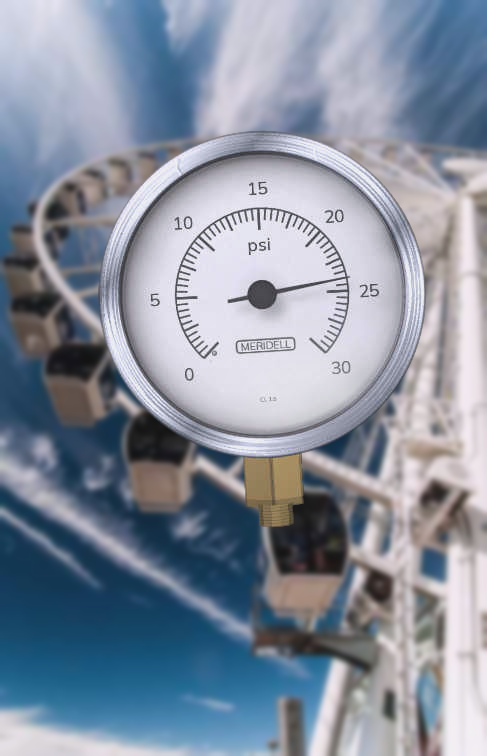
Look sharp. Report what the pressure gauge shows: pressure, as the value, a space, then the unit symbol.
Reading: 24 psi
